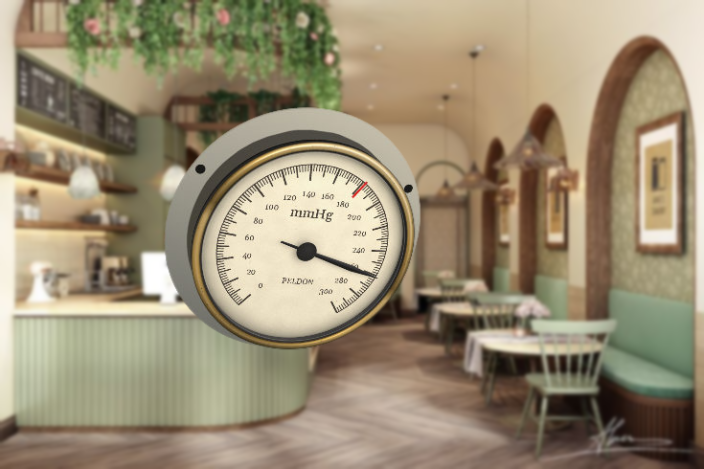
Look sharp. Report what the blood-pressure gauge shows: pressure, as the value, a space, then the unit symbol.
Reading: 260 mmHg
